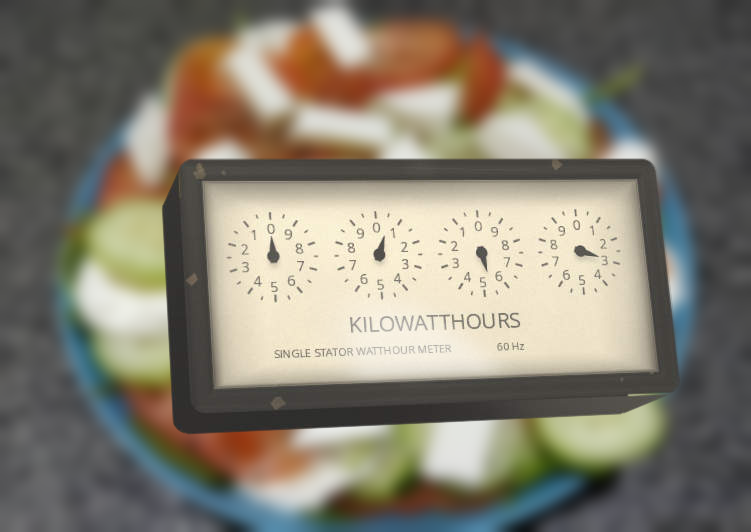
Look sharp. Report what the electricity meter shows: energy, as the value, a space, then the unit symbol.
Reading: 53 kWh
